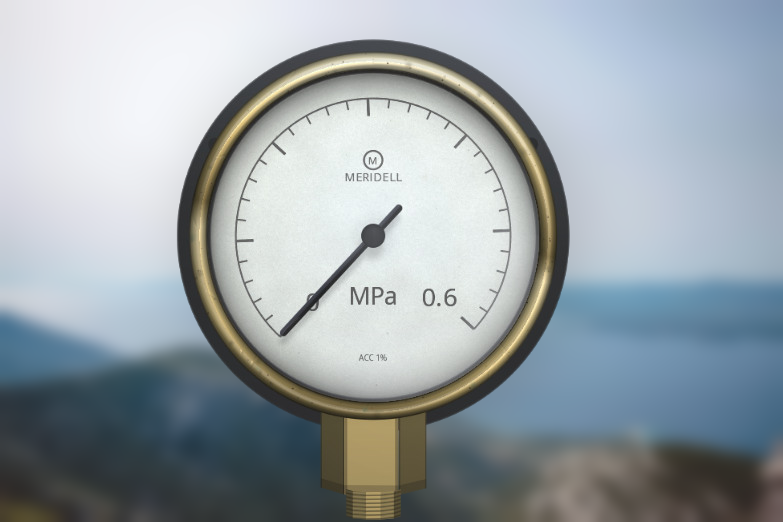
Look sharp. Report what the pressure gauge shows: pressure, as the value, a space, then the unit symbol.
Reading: 0 MPa
